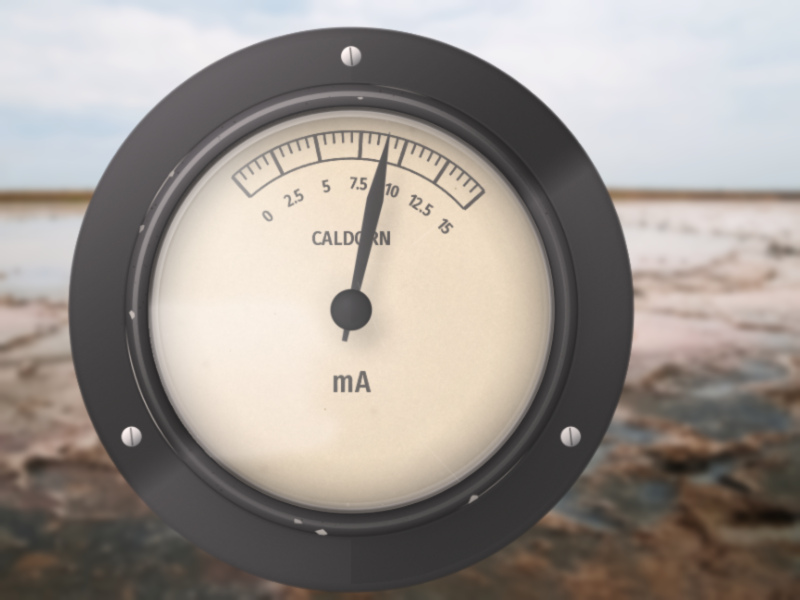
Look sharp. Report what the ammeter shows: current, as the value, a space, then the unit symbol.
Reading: 9 mA
